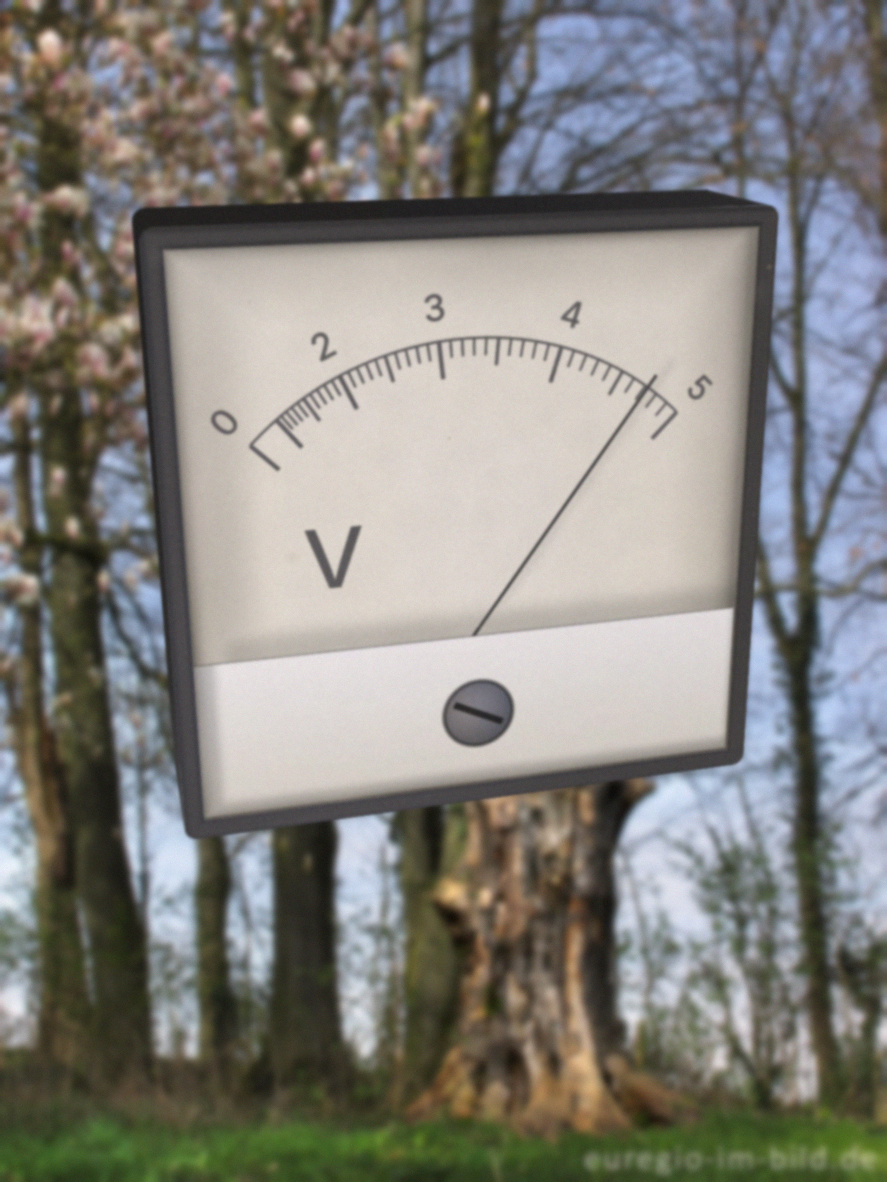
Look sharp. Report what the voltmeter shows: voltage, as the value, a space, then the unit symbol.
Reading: 4.7 V
